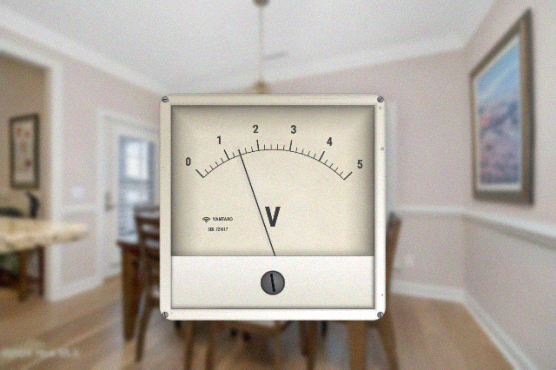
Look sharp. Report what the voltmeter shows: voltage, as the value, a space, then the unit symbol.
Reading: 1.4 V
